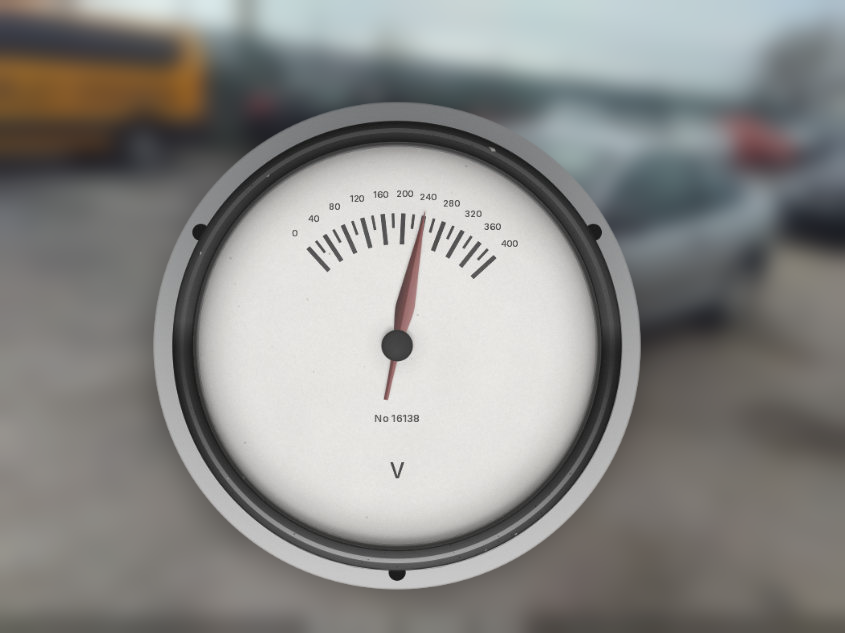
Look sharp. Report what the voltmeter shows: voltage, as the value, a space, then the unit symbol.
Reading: 240 V
